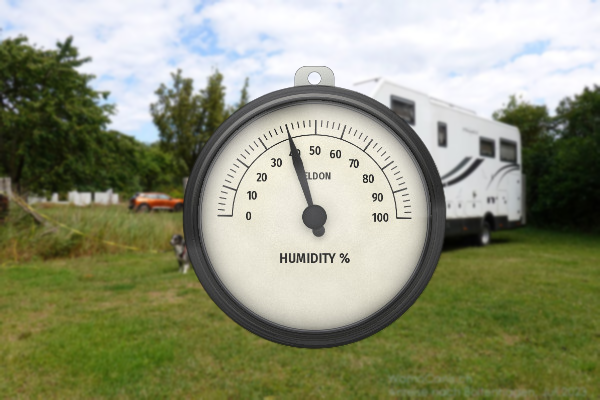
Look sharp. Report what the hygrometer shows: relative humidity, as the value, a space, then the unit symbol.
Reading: 40 %
